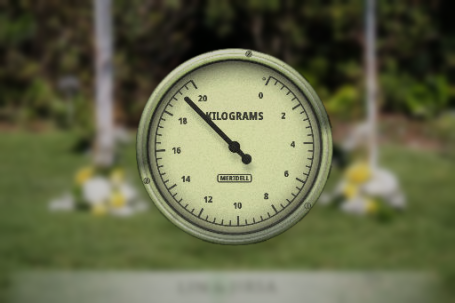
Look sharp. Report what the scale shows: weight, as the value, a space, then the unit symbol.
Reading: 19.2 kg
